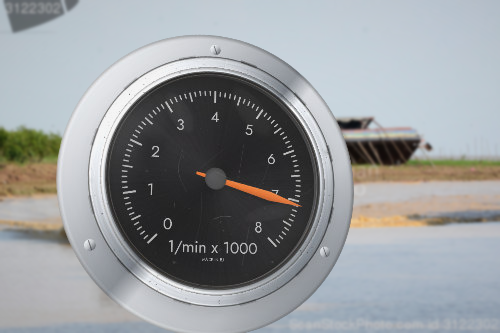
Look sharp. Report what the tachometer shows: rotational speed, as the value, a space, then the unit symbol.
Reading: 7100 rpm
